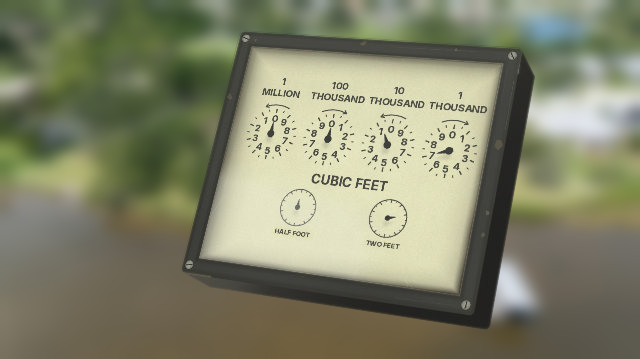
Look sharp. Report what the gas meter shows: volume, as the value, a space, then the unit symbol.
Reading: 700 ft³
